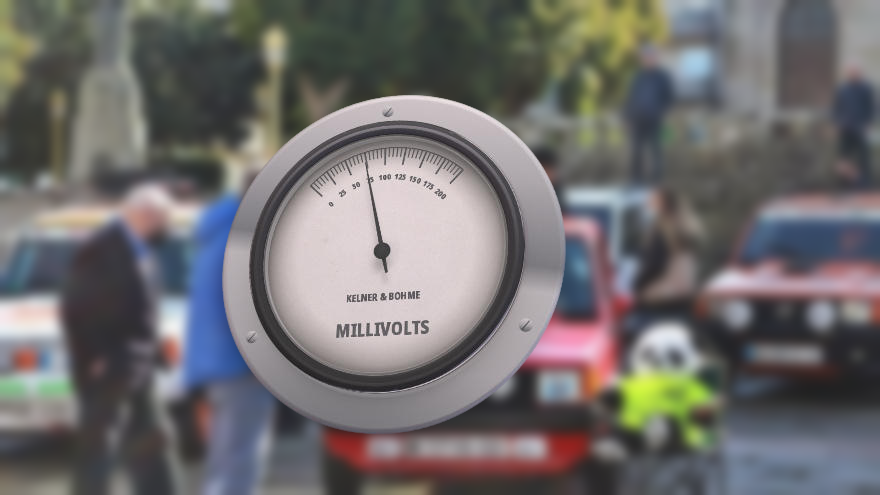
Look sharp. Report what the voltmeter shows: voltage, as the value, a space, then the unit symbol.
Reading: 75 mV
